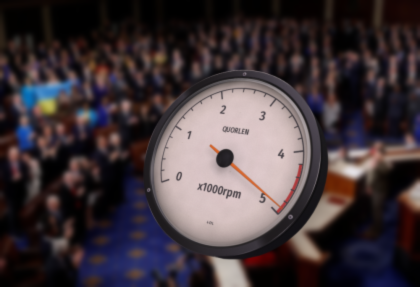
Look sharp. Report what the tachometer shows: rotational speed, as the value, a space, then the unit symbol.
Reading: 4900 rpm
